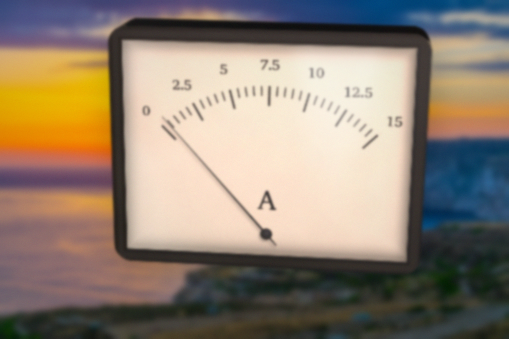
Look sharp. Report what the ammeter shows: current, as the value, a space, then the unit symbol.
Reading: 0.5 A
